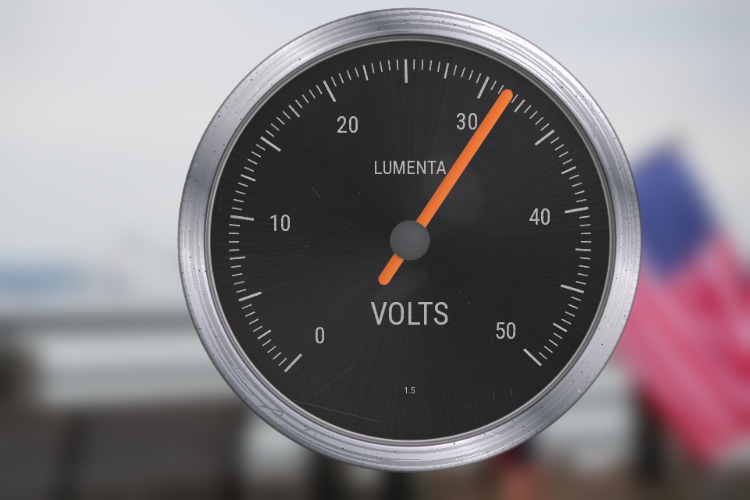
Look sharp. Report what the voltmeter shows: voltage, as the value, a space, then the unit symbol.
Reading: 31.5 V
